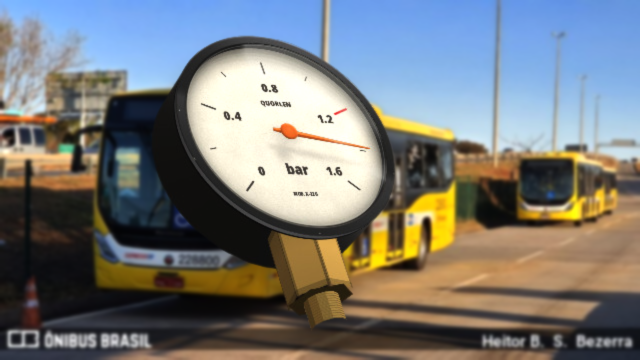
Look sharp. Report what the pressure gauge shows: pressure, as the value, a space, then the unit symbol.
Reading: 1.4 bar
